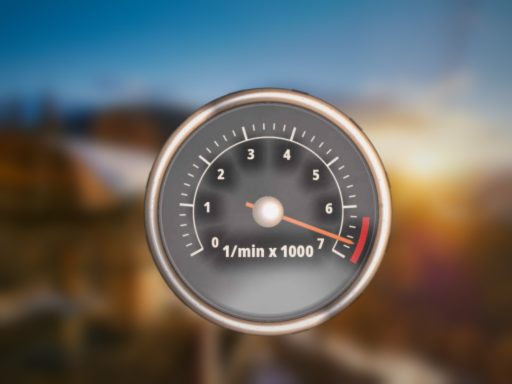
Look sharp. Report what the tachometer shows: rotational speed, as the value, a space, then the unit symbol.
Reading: 6700 rpm
